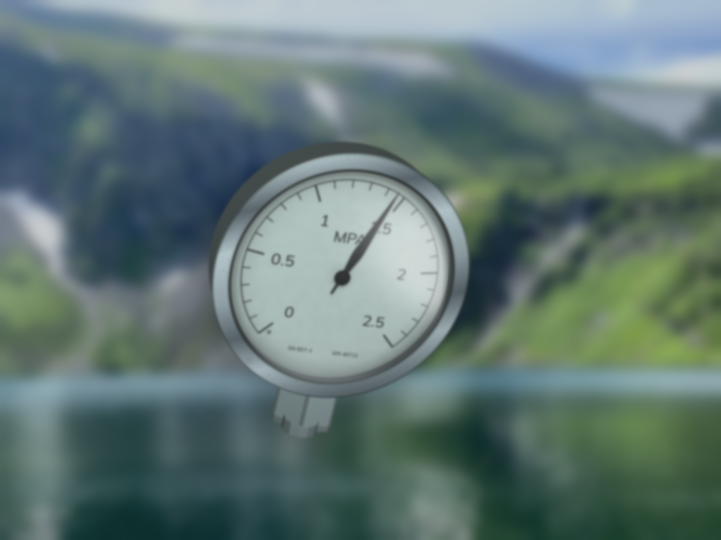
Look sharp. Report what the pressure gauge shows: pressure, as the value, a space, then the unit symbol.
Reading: 1.45 MPa
